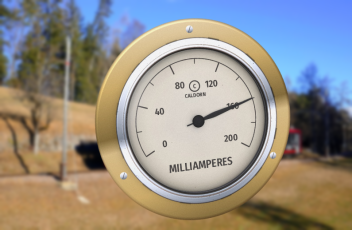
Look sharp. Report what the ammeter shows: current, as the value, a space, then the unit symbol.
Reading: 160 mA
